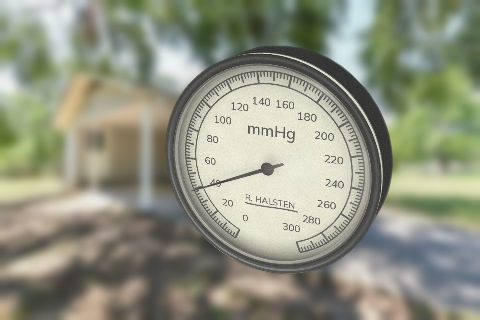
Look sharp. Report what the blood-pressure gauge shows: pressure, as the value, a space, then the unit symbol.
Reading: 40 mmHg
